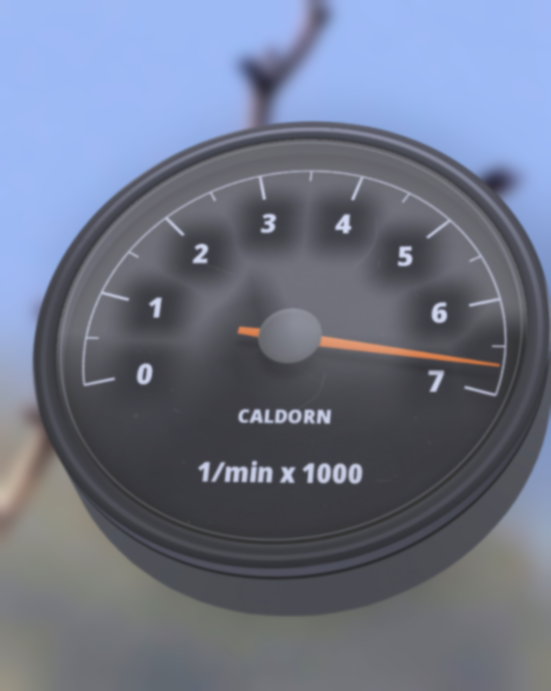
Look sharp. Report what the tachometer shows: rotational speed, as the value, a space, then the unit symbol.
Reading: 6750 rpm
